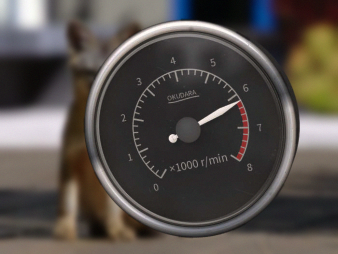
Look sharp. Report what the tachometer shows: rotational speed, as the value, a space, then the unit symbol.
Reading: 6200 rpm
